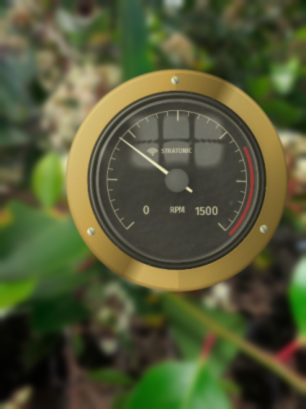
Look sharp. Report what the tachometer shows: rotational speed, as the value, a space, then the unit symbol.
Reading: 450 rpm
